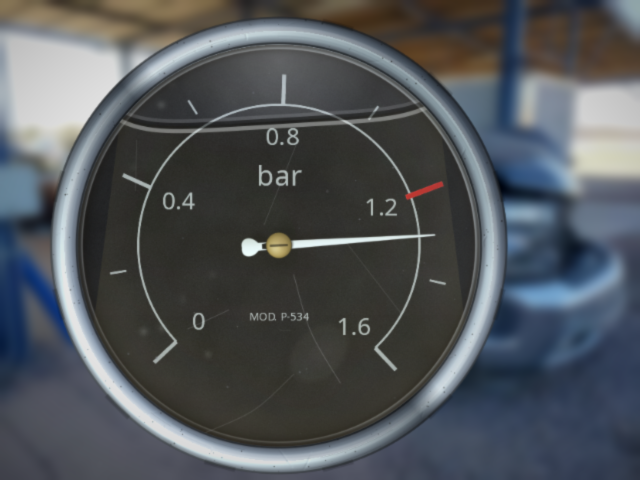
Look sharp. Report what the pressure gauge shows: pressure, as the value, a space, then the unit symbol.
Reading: 1.3 bar
